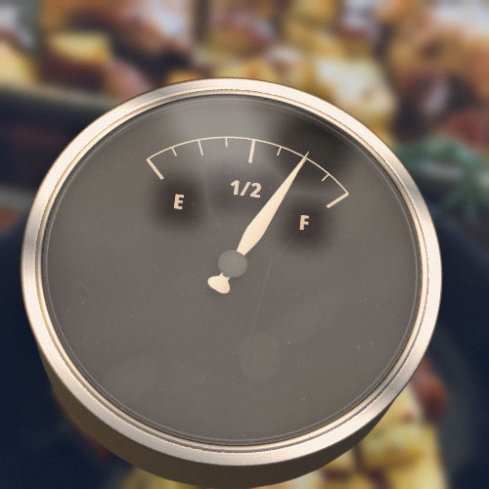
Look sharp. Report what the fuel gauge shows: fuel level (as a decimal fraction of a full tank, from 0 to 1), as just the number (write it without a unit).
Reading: 0.75
